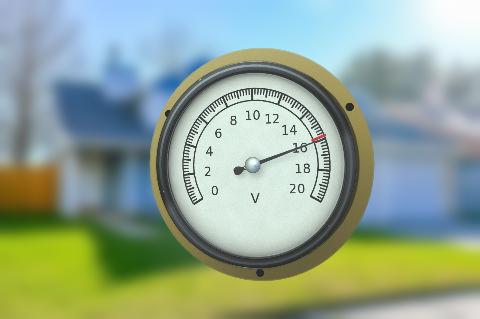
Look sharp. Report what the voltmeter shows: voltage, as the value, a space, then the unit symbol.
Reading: 16 V
